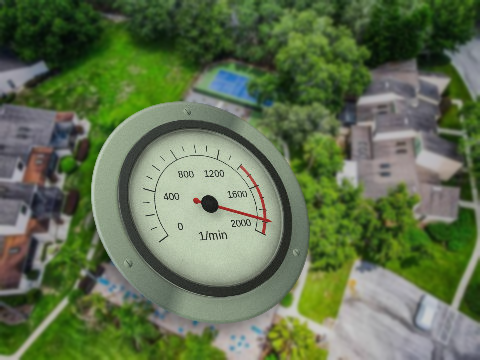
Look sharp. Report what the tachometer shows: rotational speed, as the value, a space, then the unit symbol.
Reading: 1900 rpm
